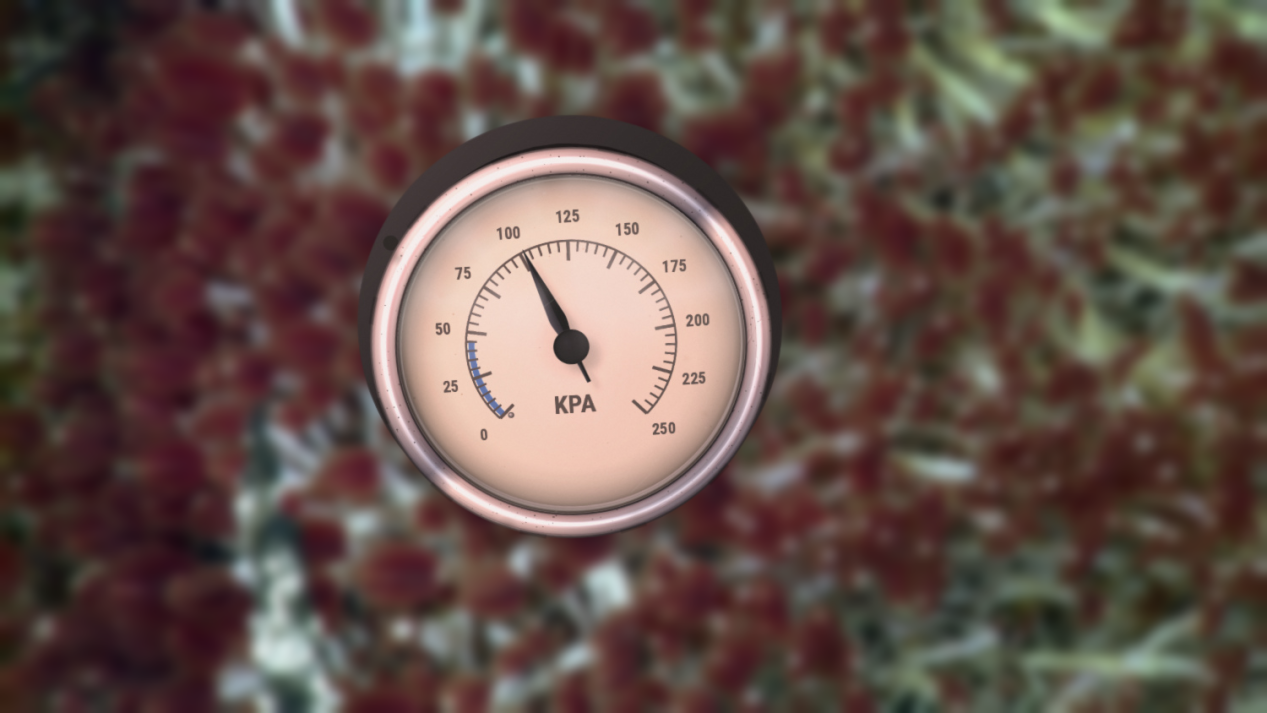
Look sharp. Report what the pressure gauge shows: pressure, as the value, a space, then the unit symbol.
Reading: 102.5 kPa
